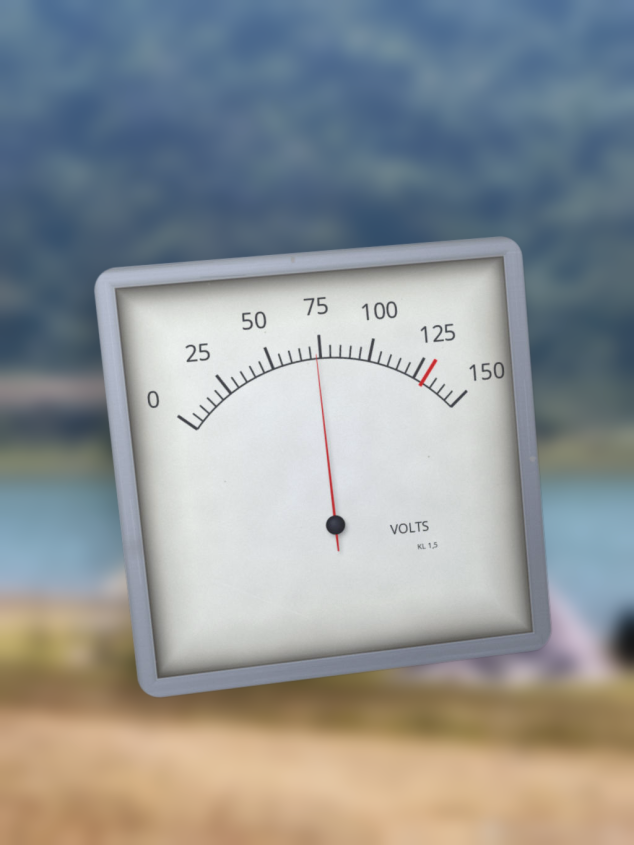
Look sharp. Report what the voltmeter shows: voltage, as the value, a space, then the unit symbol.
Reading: 72.5 V
